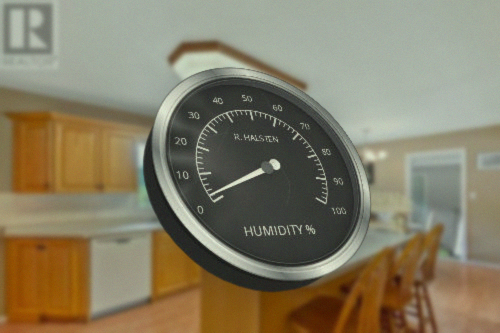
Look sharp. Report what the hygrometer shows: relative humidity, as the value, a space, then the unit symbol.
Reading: 2 %
